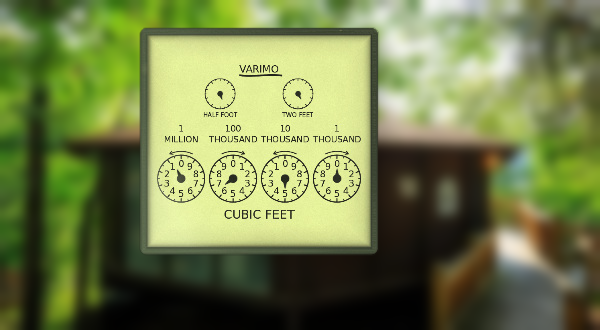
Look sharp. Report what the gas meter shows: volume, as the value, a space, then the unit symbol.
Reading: 65000 ft³
